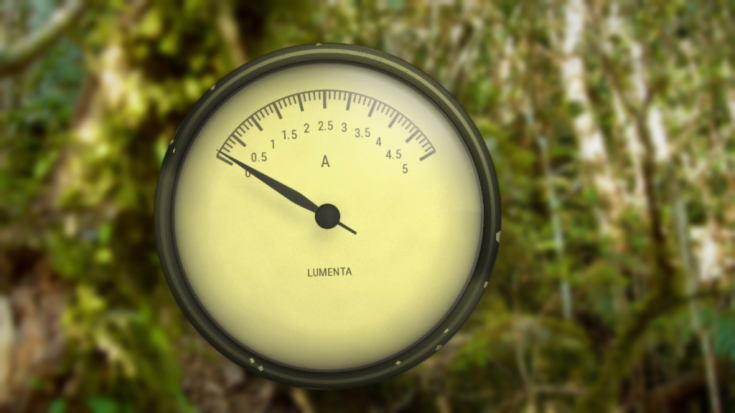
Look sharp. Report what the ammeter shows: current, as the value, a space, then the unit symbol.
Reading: 0.1 A
